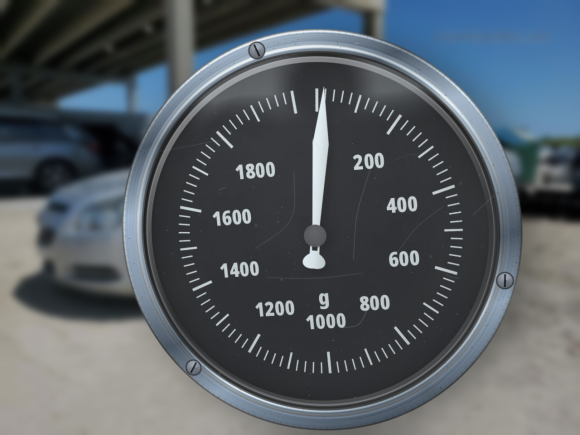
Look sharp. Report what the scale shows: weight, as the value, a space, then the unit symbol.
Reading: 20 g
